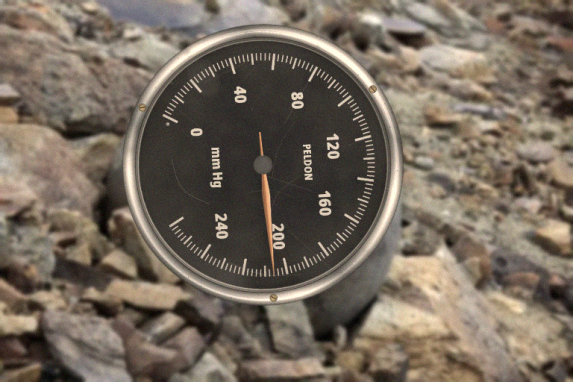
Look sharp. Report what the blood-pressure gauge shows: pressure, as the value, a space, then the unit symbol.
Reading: 206 mmHg
